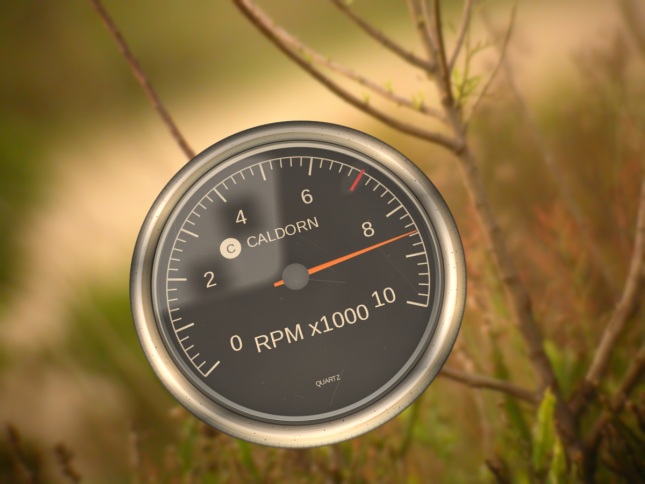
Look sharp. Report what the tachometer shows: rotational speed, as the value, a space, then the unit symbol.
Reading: 8600 rpm
